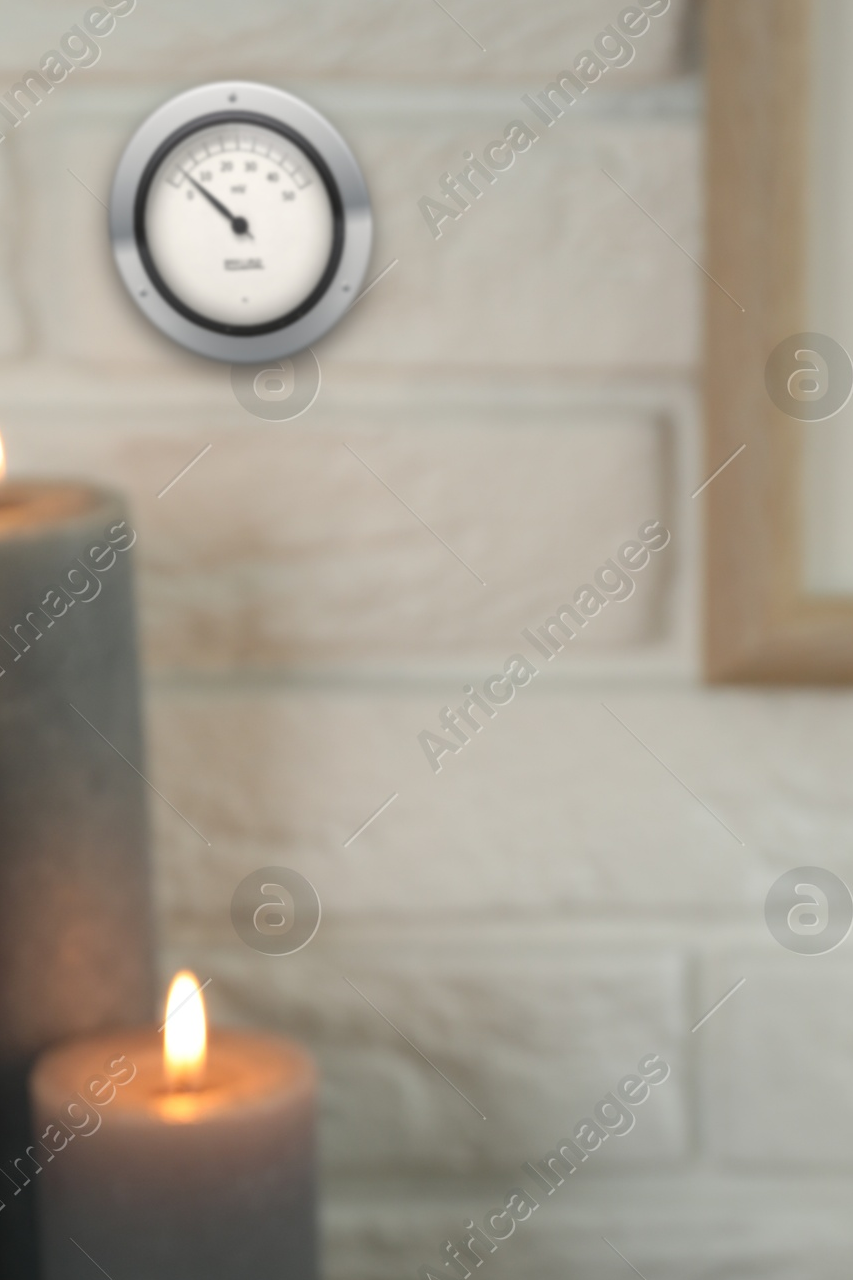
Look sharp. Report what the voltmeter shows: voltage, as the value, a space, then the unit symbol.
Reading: 5 mV
